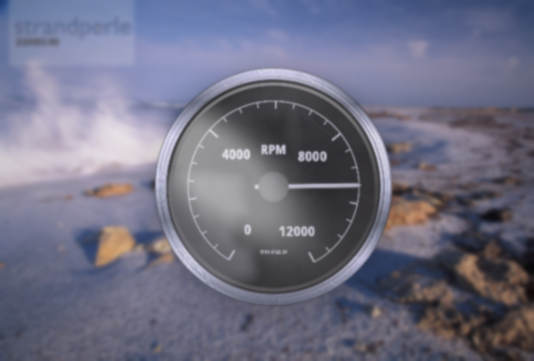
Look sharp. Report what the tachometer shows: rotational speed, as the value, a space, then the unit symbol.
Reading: 9500 rpm
